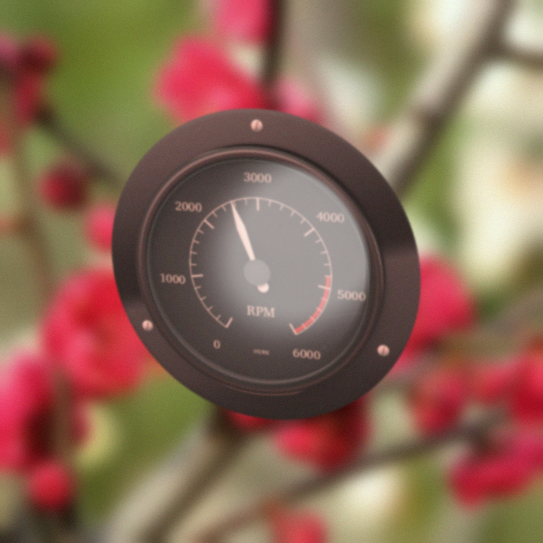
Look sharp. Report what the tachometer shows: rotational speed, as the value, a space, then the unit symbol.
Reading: 2600 rpm
